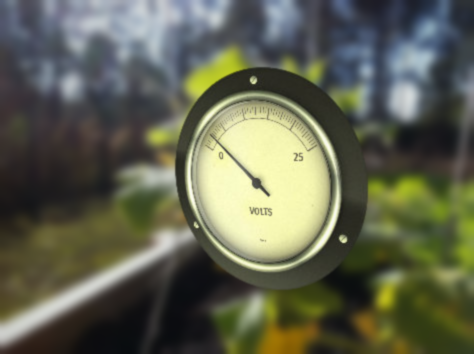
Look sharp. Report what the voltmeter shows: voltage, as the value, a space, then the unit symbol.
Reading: 2.5 V
